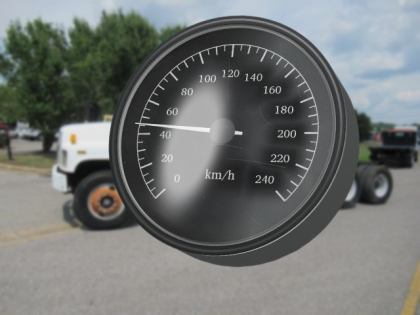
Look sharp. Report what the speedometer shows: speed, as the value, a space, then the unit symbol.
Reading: 45 km/h
